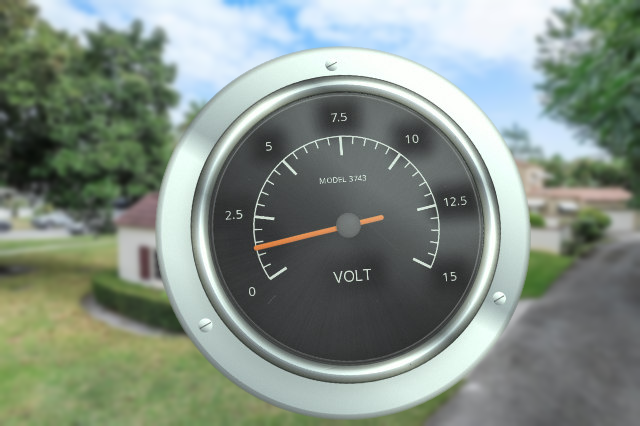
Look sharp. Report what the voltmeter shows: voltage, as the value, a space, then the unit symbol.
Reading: 1.25 V
